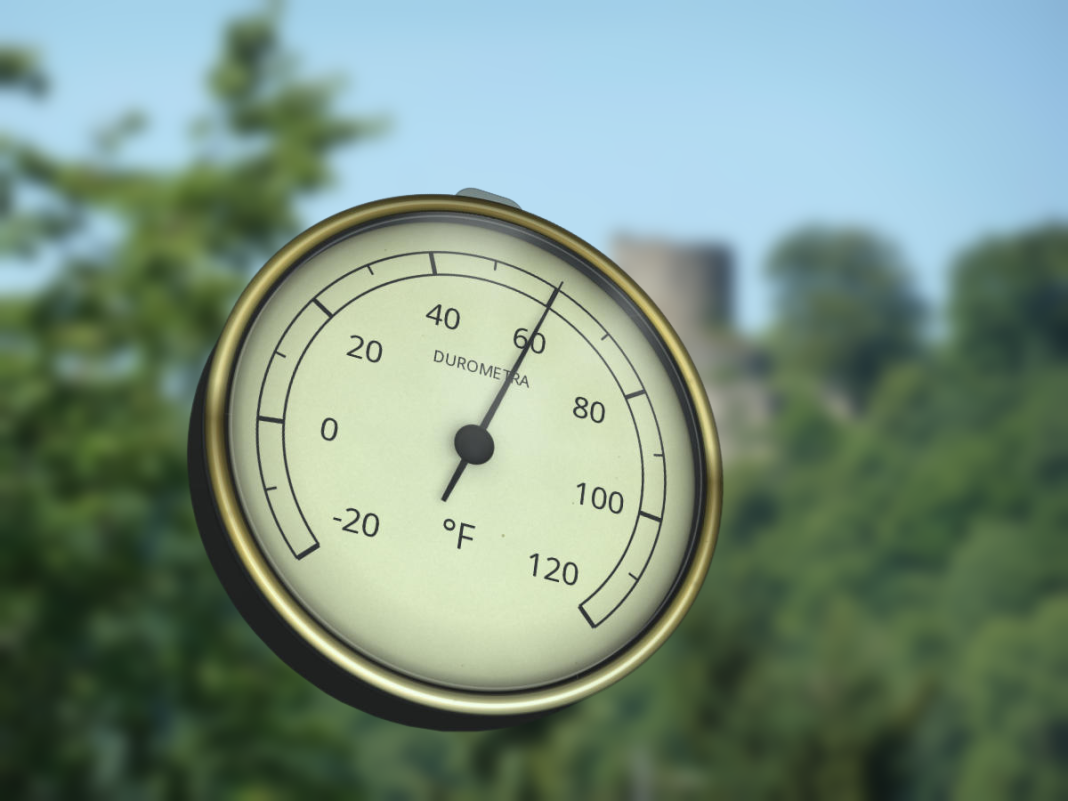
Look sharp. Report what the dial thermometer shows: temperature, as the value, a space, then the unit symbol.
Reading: 60 °F
